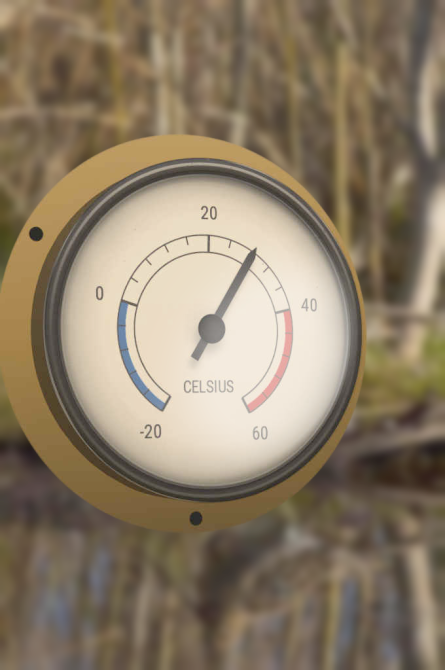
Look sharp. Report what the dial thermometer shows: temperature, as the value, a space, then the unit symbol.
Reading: 28 °C
